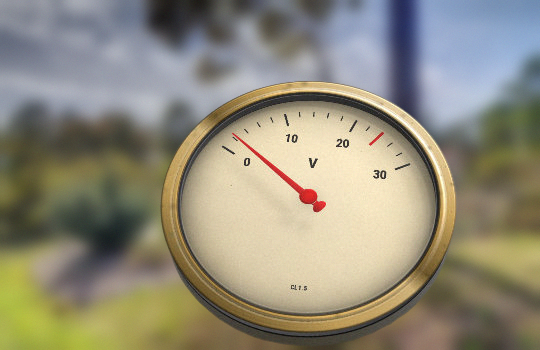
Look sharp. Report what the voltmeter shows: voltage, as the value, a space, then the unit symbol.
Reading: 2 V
